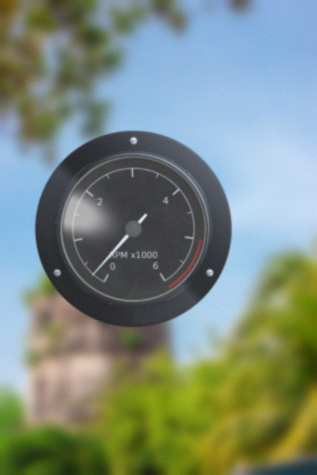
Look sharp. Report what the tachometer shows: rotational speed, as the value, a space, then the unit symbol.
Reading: 250 rpm
